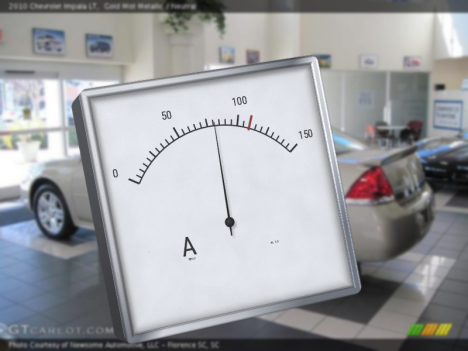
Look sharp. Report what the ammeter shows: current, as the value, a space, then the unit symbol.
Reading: 80 A
